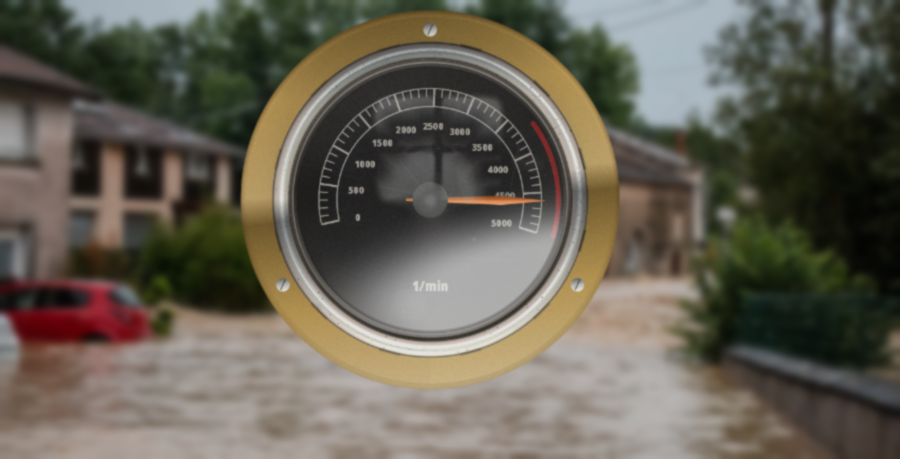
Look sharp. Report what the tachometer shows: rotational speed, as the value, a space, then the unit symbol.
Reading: 4600 rpm
